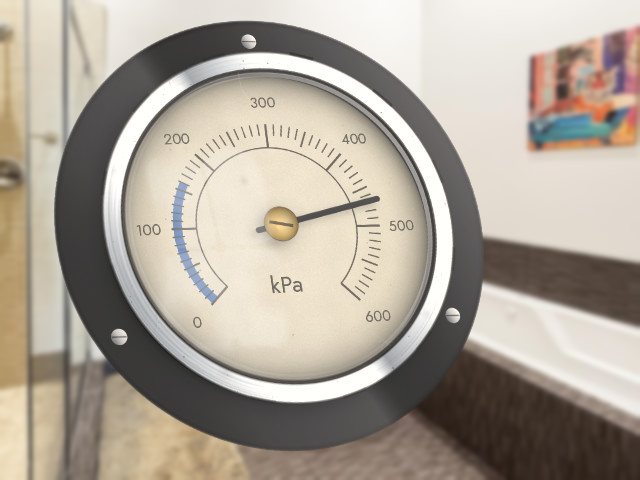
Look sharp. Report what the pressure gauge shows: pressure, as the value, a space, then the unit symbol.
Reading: 470 kPa
